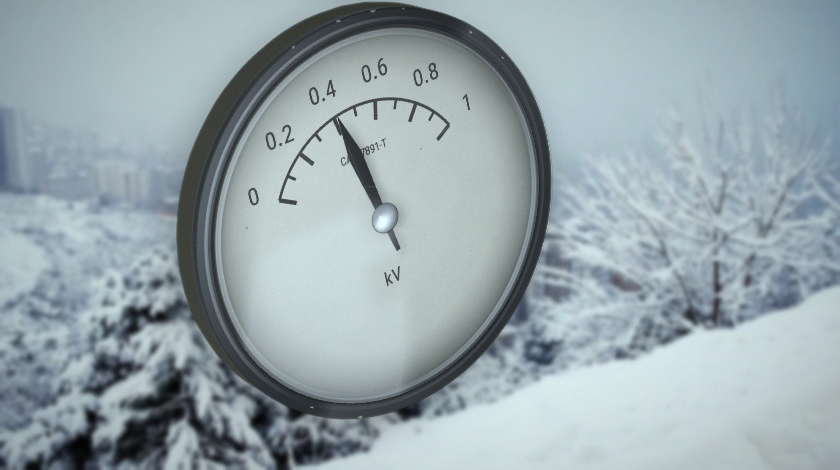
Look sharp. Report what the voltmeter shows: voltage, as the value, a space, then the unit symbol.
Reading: 0.4 kV
